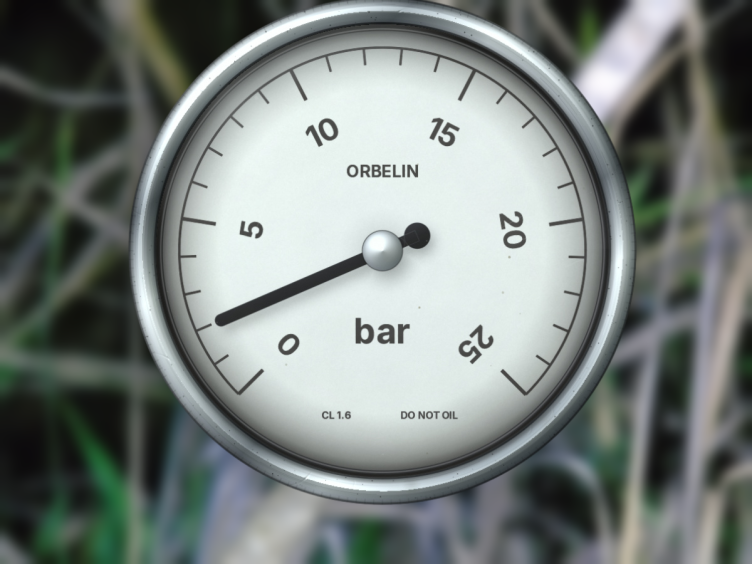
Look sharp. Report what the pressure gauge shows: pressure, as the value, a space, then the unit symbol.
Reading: 2 bar
